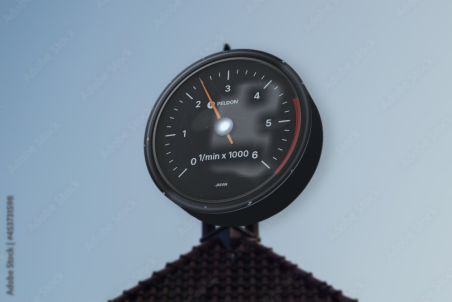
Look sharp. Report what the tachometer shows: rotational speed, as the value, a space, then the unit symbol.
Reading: 2400 rpm
